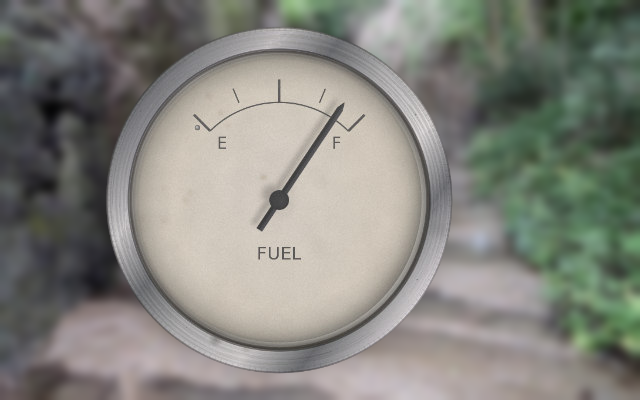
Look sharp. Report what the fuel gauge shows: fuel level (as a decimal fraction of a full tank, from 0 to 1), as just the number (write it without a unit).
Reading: 0.875
